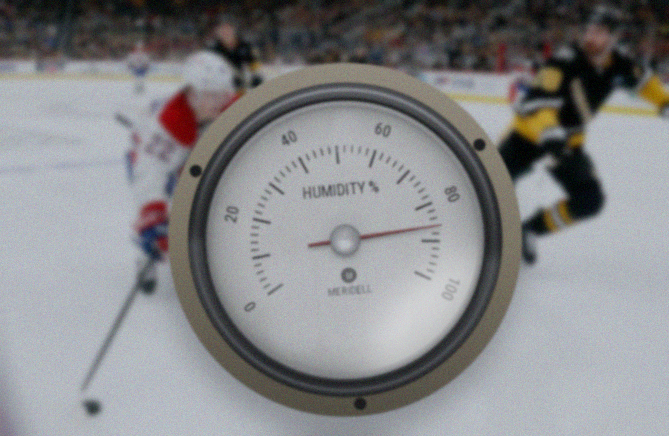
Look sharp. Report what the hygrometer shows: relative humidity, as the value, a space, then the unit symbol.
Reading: 86 %
